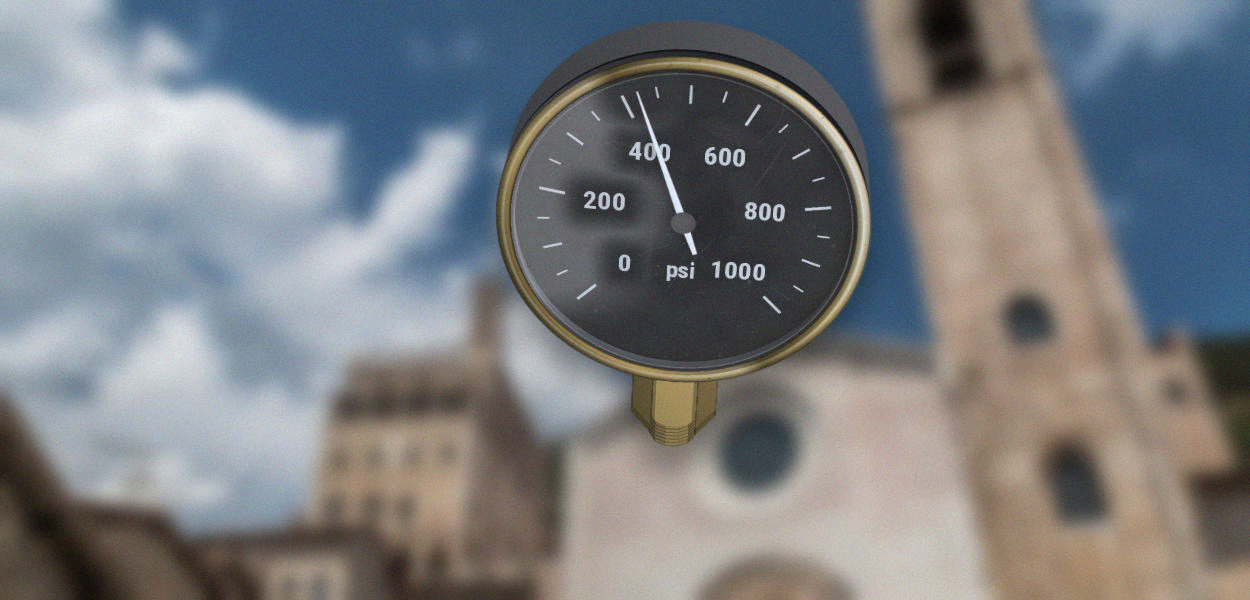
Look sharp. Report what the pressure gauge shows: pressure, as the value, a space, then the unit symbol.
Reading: 425 psi
